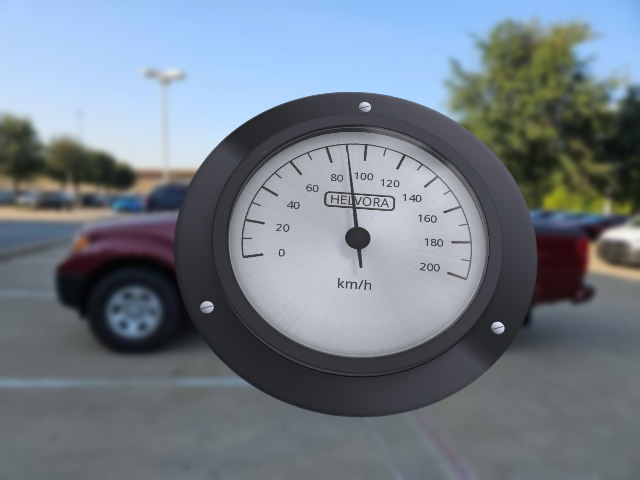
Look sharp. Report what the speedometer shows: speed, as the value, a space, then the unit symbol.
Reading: 90 km/h
